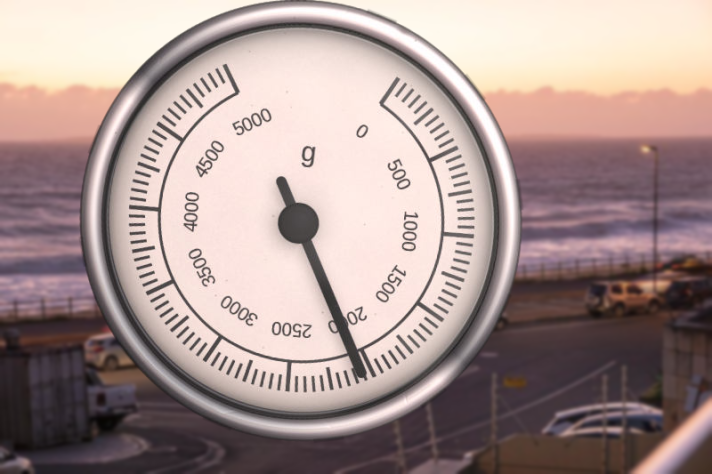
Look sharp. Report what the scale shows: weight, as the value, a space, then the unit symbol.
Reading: 2050 g
